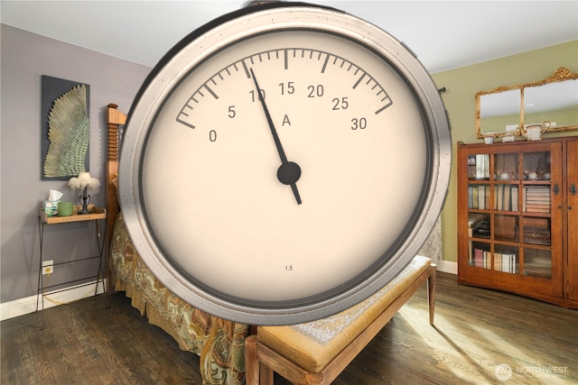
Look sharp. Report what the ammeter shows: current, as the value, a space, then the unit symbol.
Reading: 10.5 A
